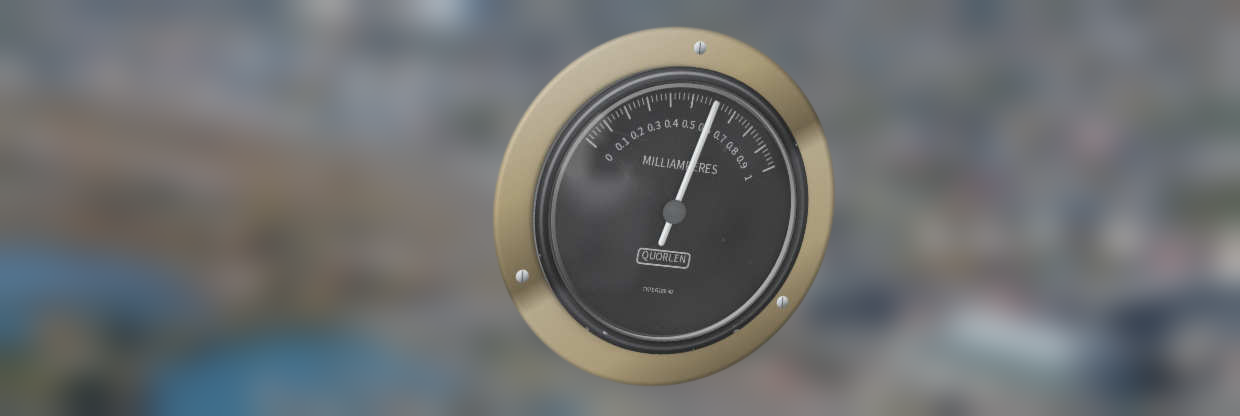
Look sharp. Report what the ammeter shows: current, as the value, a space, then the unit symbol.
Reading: 0.6 mA
